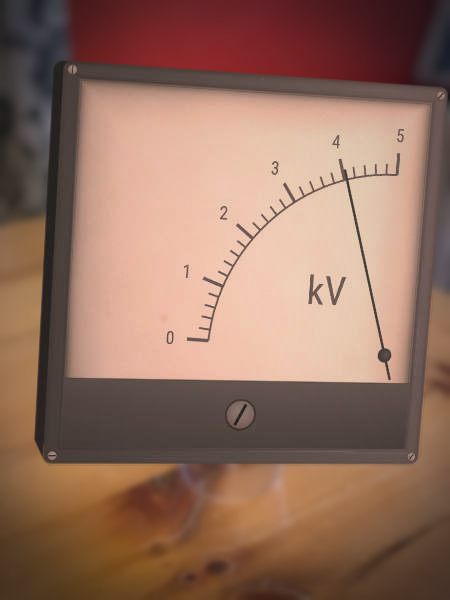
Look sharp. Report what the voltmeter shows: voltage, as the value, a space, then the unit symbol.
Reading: 4 kV
